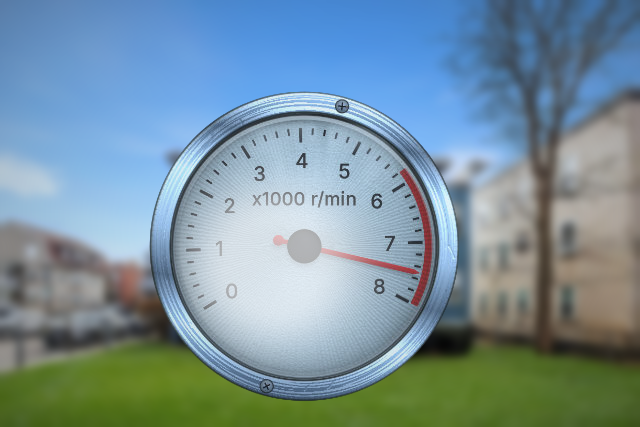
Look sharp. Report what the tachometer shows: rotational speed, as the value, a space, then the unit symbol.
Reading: 7500 rpm
